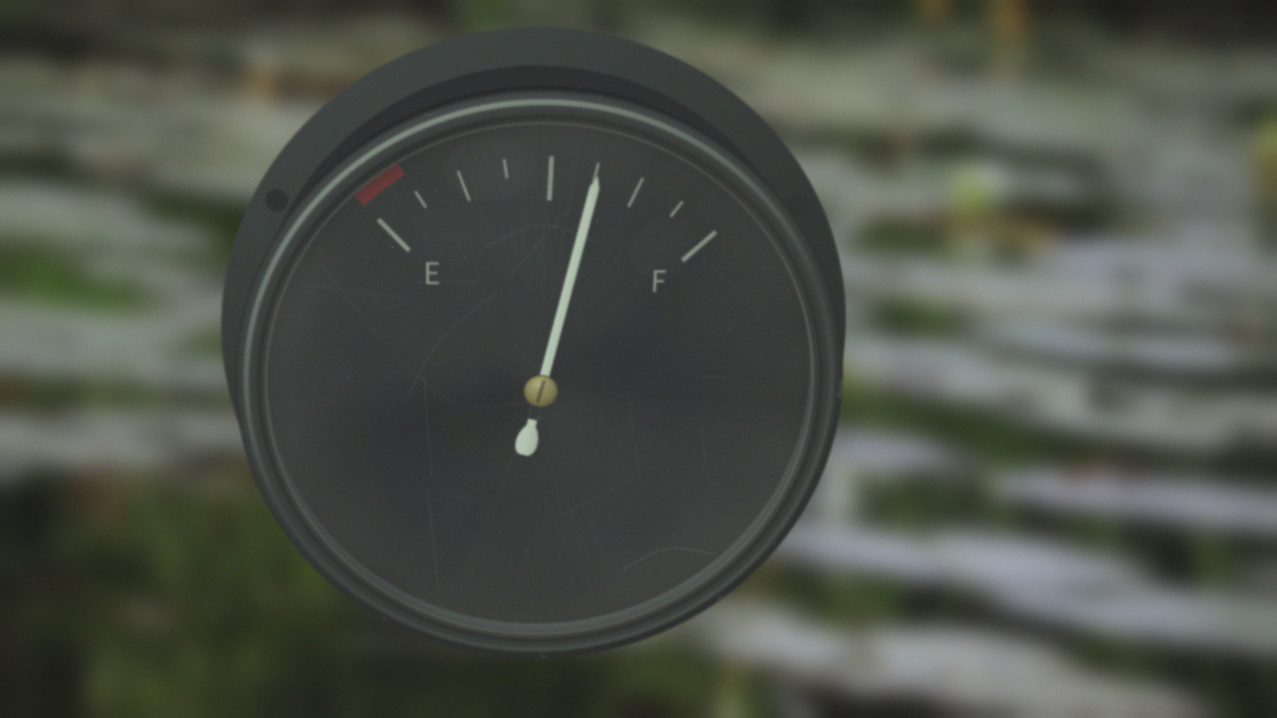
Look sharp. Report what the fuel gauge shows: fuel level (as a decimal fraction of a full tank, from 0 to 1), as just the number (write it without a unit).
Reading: 0.625
